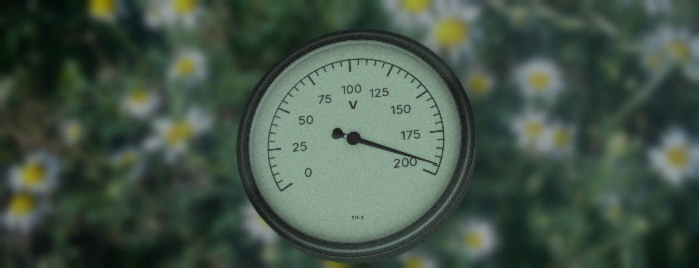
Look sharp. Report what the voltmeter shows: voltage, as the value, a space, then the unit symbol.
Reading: 195 V
